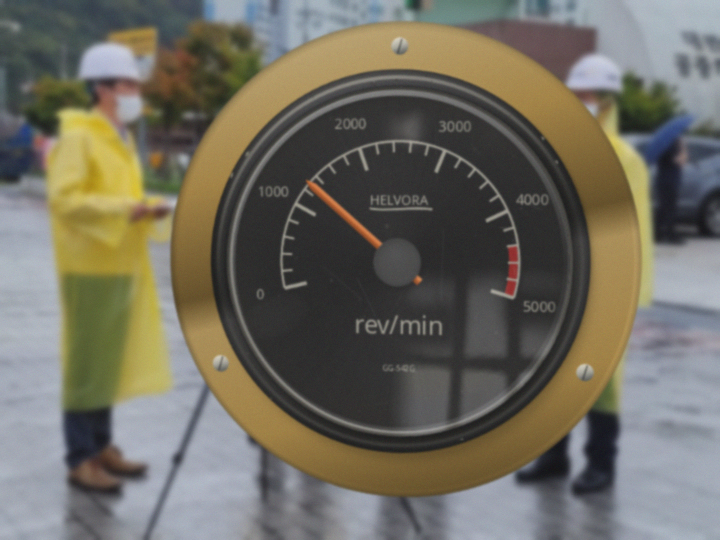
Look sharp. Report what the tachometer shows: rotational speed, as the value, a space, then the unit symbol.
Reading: 1300 rpm
